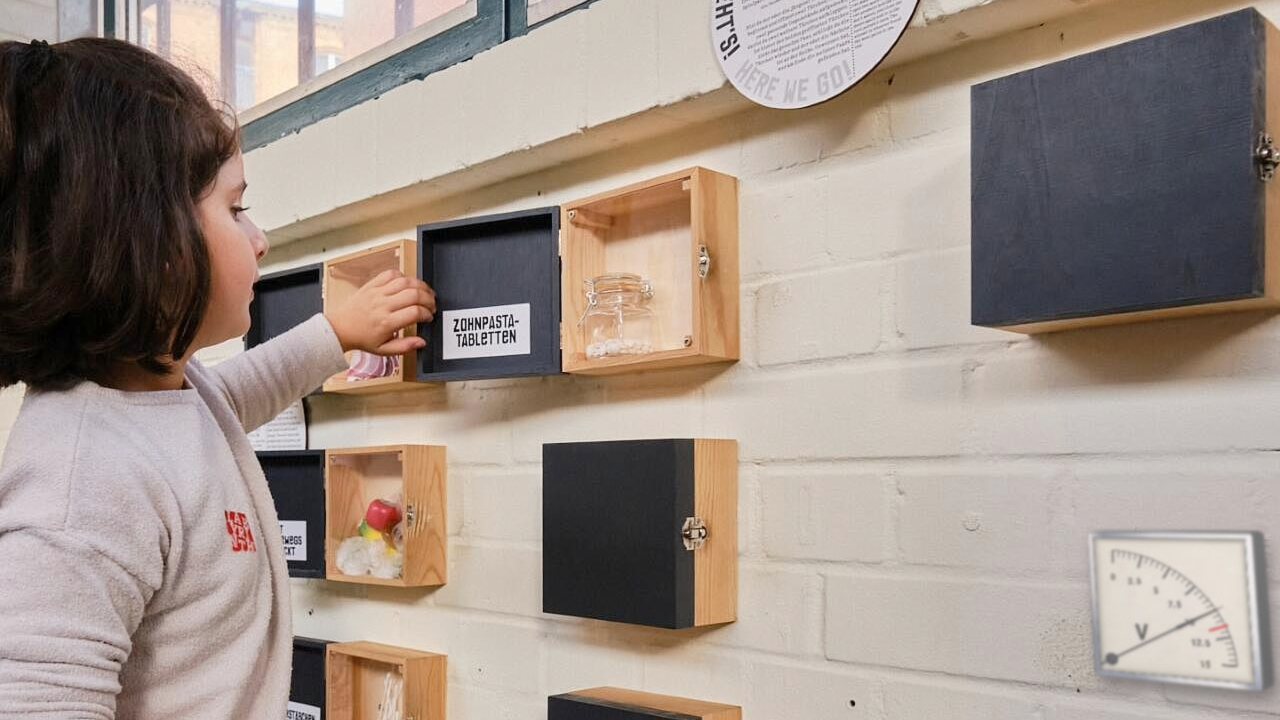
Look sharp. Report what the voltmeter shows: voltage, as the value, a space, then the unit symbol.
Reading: 10 V
